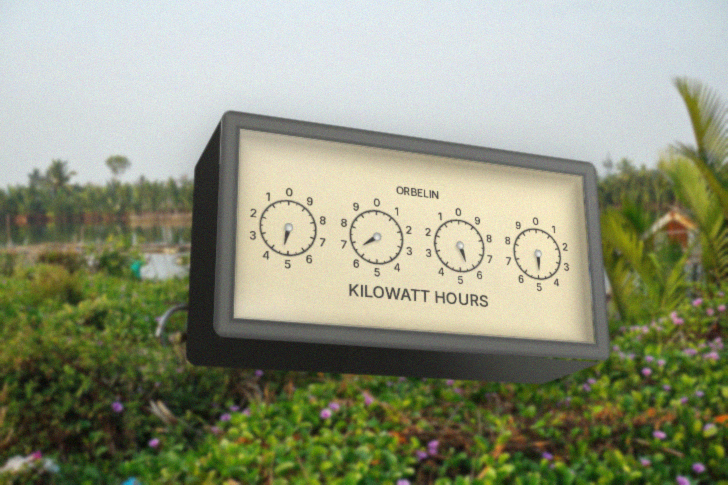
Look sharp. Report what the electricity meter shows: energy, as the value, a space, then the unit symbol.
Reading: 4655 kWh
